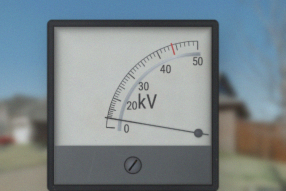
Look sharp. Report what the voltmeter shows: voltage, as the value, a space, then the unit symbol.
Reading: 10 kV
